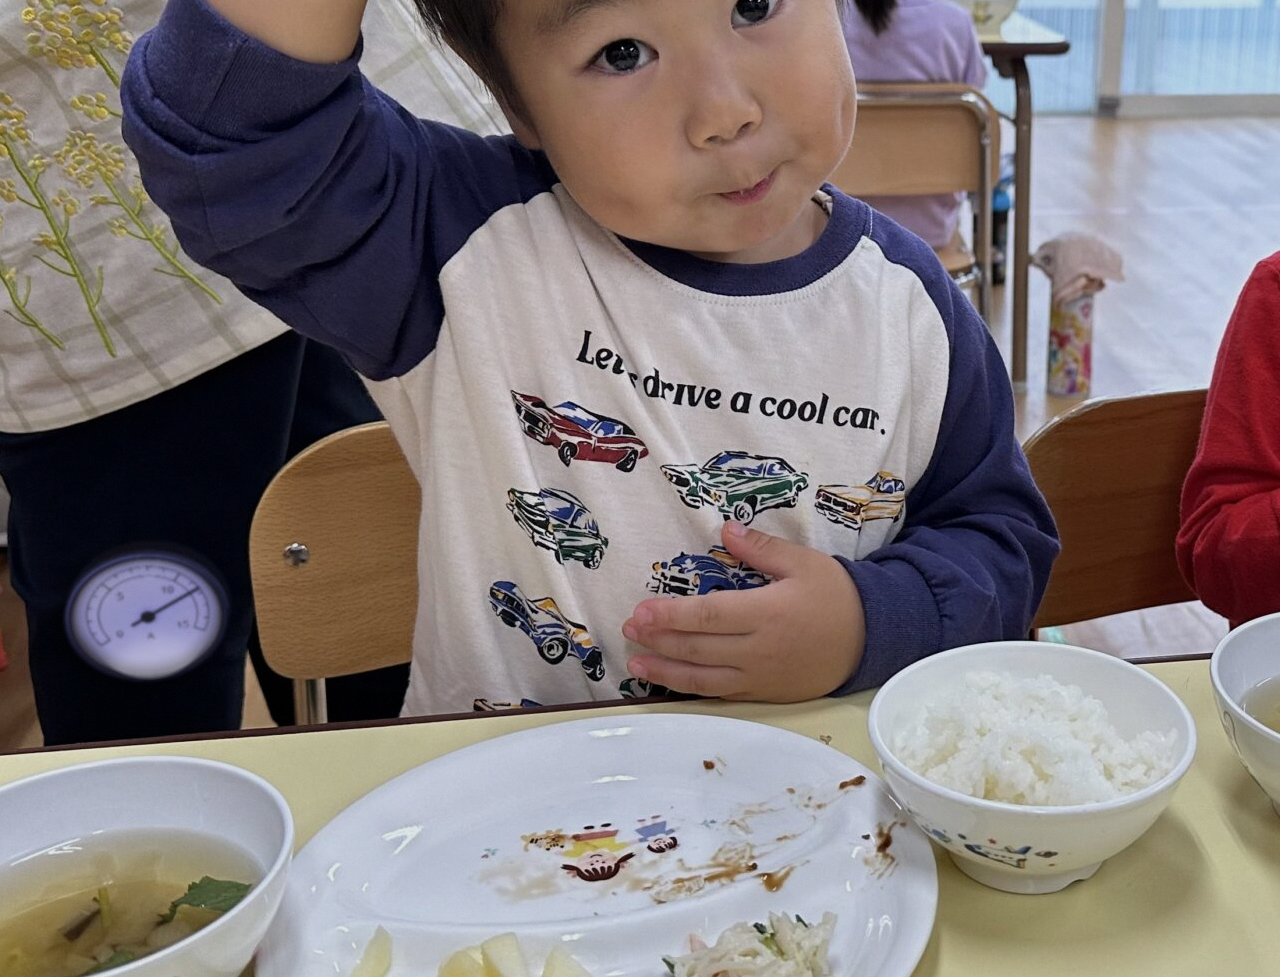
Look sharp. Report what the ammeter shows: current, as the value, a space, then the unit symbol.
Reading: 11.5 A
